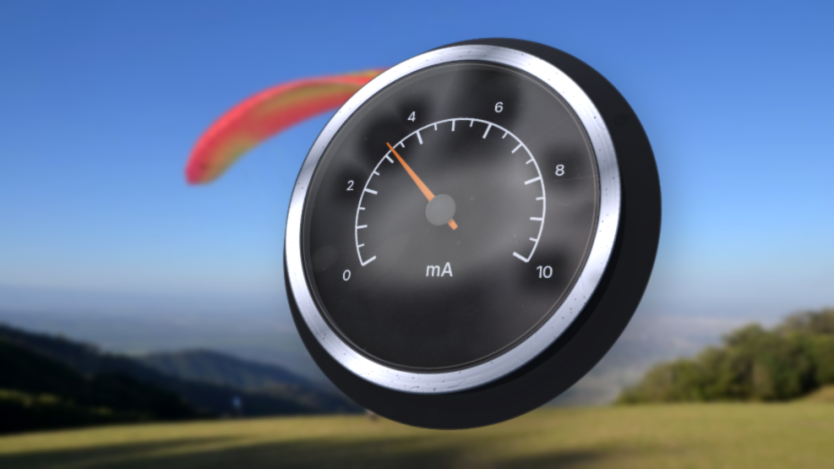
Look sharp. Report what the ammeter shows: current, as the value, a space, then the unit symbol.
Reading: 3.25 mA
